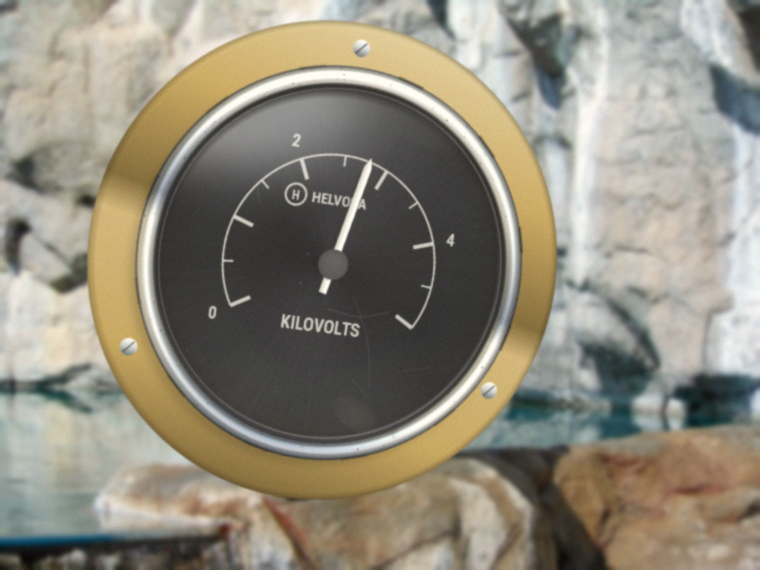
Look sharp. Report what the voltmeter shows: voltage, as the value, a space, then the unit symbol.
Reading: 2.75 kV
